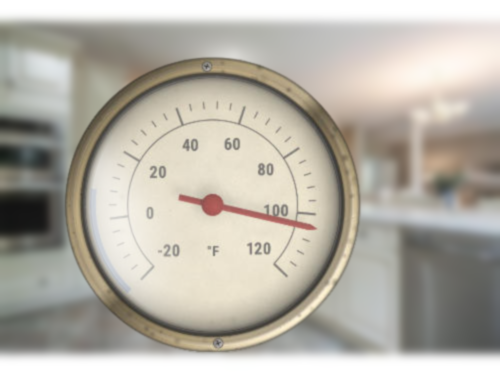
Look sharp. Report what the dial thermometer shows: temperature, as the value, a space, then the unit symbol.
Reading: 104 °F
